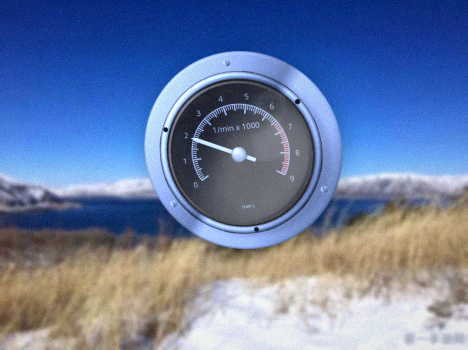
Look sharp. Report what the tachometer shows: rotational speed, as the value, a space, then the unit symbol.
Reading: 2000 rpm
